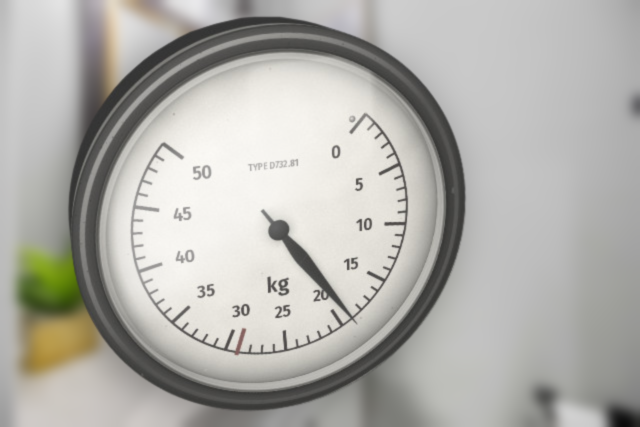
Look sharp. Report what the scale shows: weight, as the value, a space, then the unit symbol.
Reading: 19 kg
